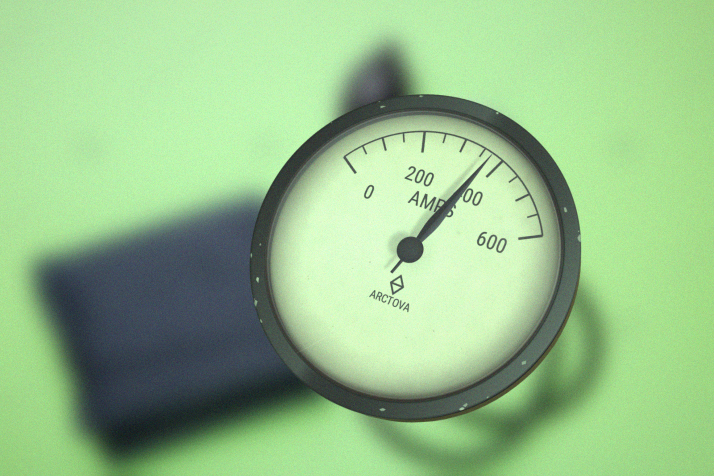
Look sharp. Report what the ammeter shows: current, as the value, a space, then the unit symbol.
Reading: 375 A
